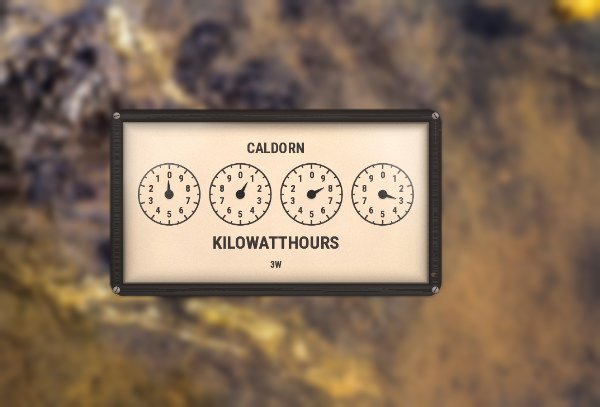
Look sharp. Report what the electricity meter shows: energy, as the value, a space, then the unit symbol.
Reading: 83 kWh
